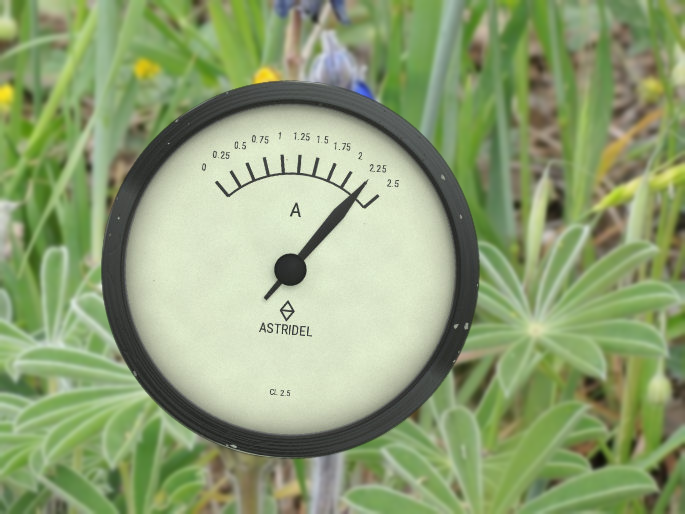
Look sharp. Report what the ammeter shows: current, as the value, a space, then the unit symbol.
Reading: 2.25 A
